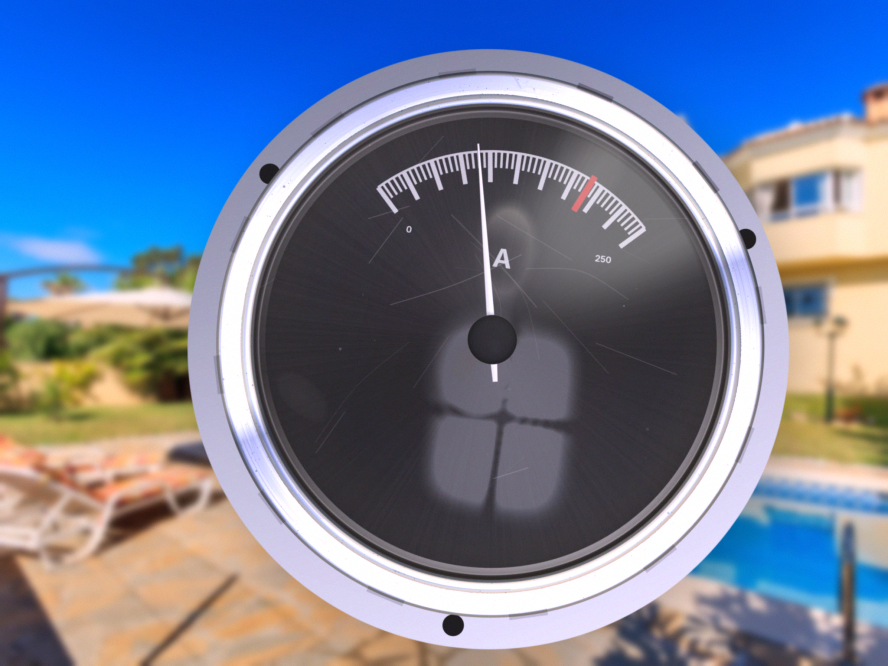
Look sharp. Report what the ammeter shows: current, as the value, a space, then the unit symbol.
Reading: 90 A
